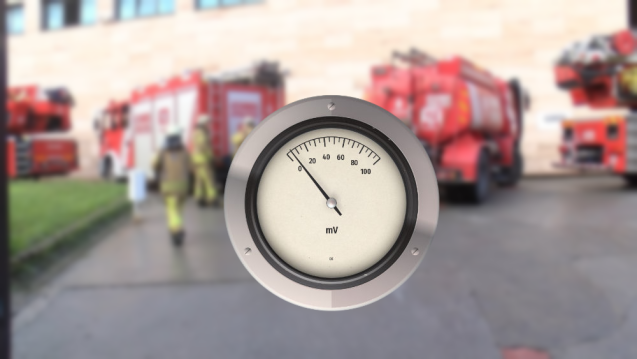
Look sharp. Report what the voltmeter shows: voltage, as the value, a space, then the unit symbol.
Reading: 5 mV
